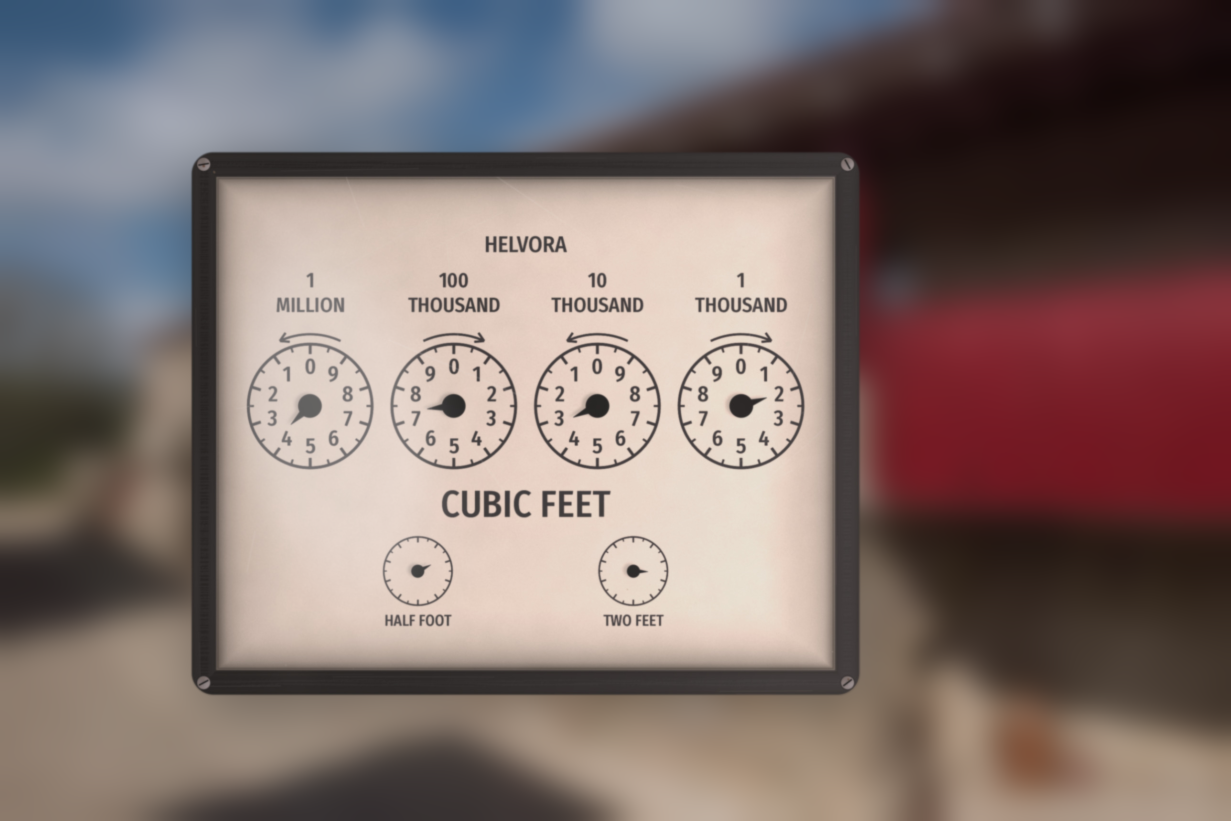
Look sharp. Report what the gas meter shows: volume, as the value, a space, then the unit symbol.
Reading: 373200 ft³
